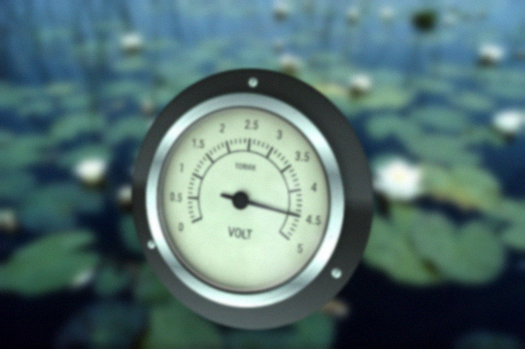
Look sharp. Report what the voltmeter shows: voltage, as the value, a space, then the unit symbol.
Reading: 4.5 V
